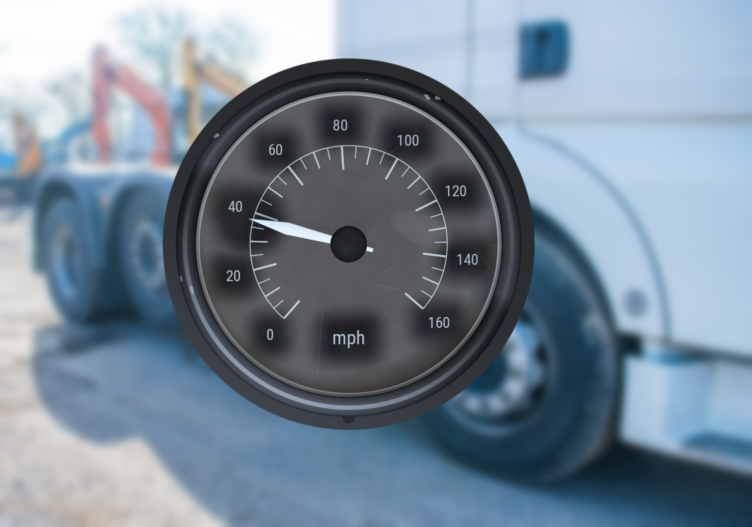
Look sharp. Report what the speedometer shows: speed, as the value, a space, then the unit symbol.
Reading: 37.5 mph
